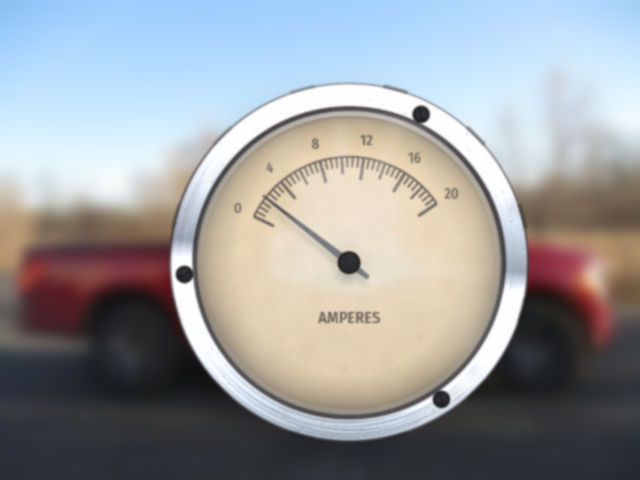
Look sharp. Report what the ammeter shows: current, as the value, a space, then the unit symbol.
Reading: 2 A
